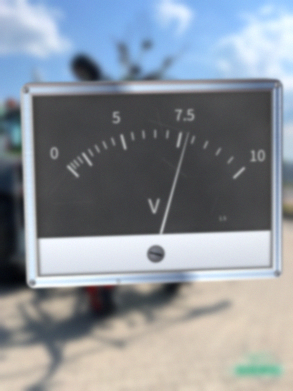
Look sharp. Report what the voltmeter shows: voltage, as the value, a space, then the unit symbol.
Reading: 7.75 V
